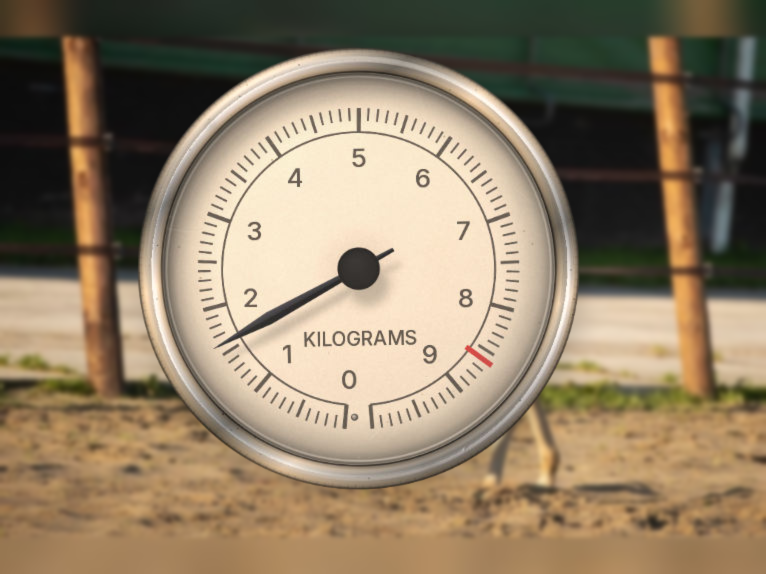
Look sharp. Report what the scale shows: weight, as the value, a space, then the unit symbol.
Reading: 1.6 kg
